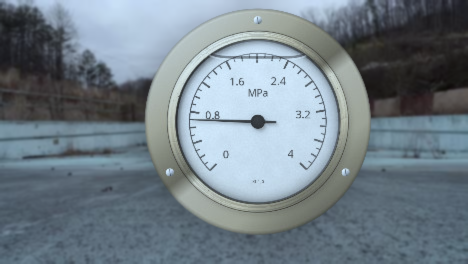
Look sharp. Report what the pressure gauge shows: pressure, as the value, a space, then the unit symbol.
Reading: 0.7 MPa
